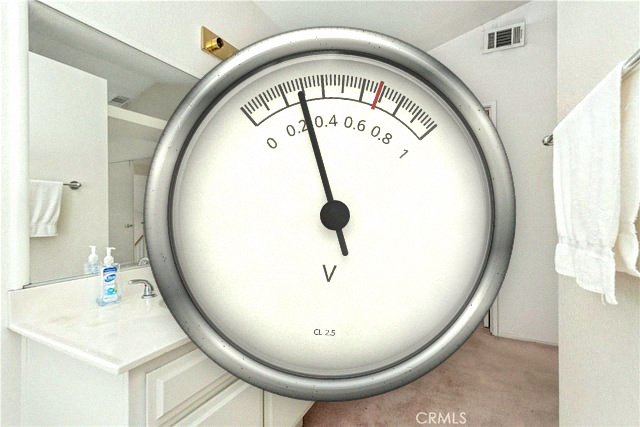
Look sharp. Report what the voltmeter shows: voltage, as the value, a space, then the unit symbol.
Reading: 0.28 V
